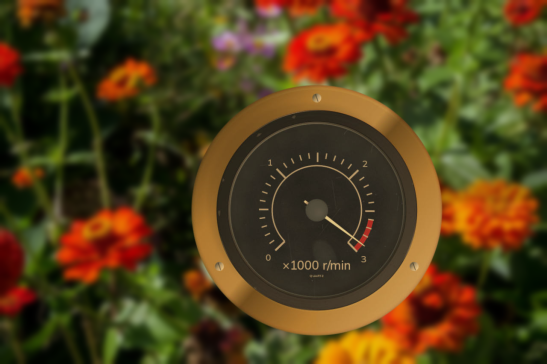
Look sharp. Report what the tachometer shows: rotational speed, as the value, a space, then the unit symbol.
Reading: 2900 rpm
